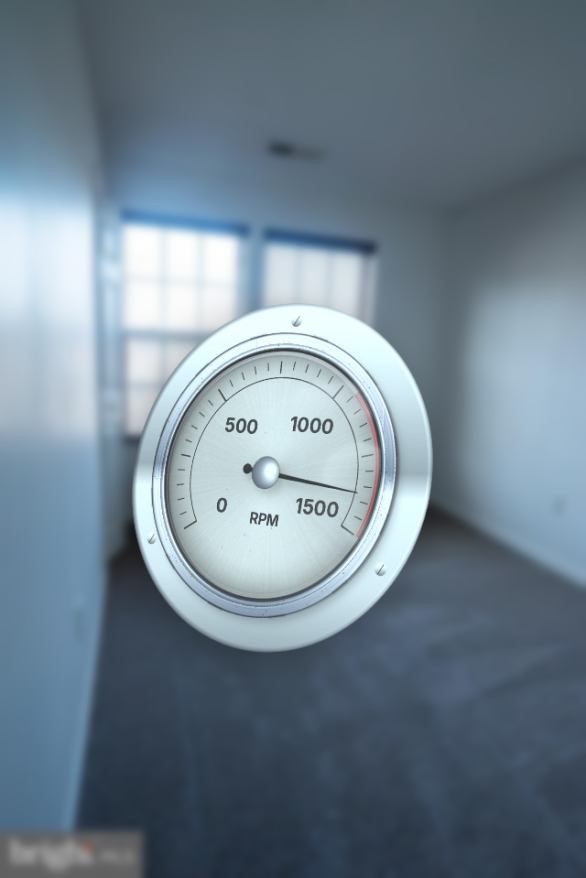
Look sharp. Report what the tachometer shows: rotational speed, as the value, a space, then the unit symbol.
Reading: 1375 rpm
